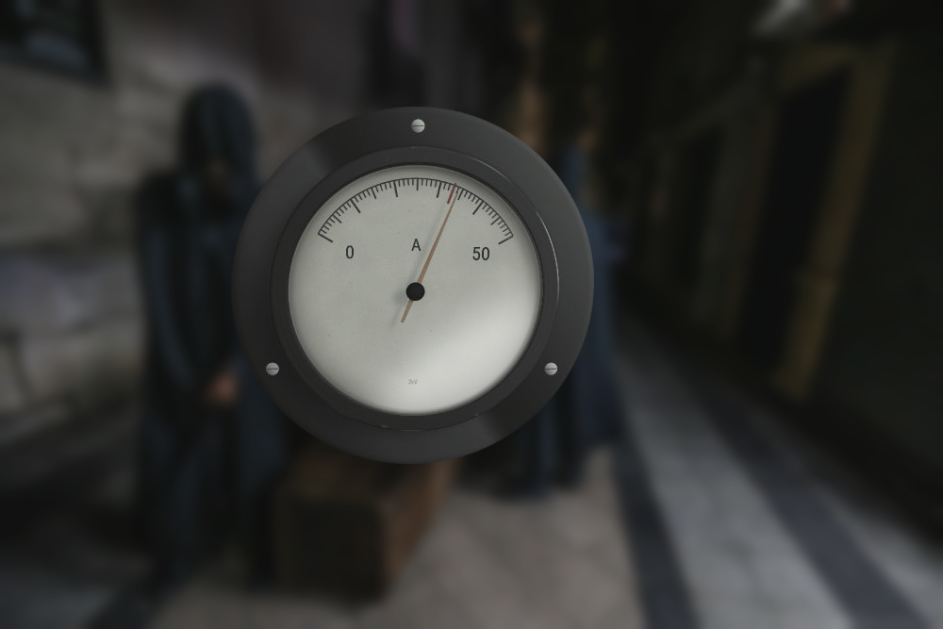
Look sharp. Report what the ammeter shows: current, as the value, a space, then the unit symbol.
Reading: 34 A
